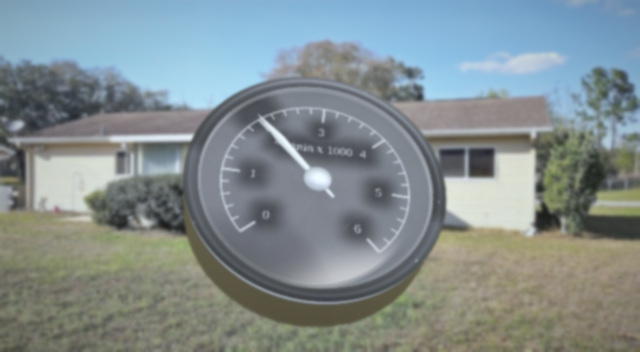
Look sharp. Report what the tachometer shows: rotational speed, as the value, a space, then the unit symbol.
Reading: 2000 rpm
